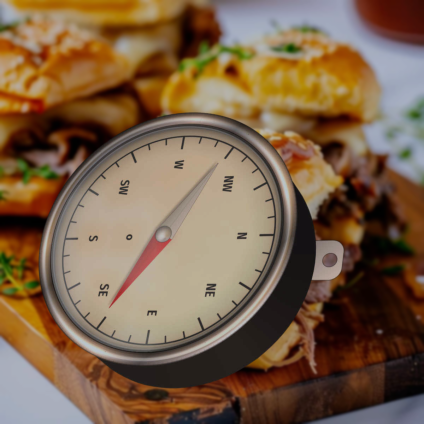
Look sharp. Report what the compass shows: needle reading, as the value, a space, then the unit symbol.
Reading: 120 °
